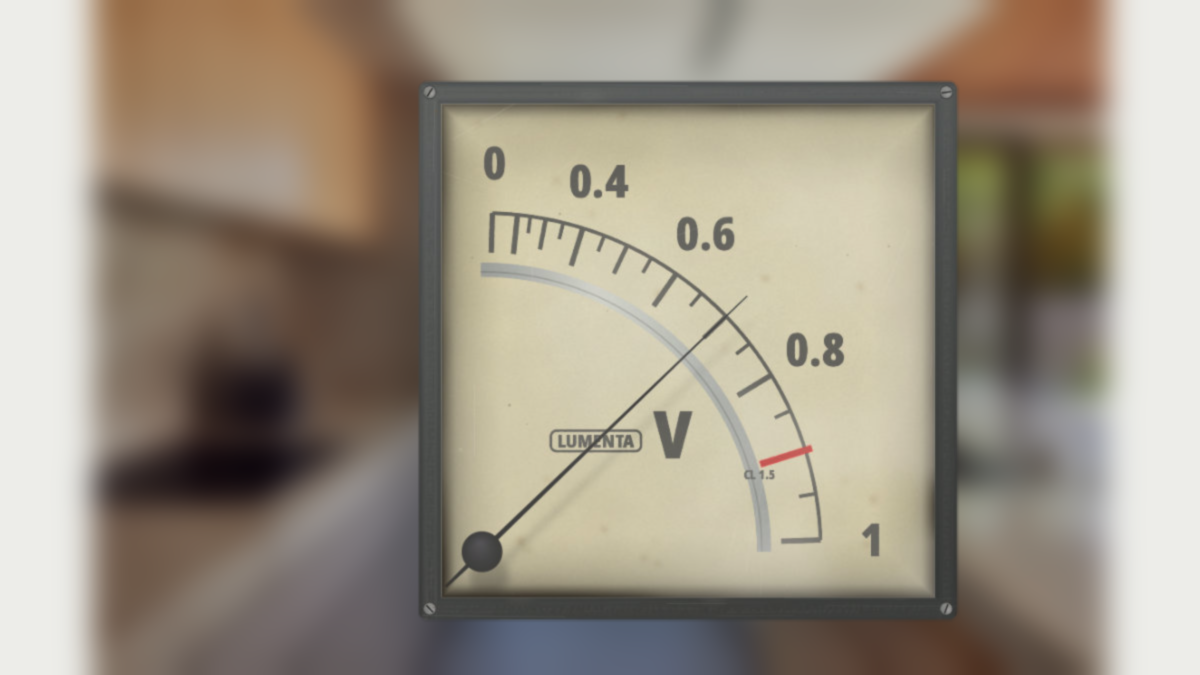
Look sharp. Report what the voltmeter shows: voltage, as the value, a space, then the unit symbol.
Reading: 0.7 V
